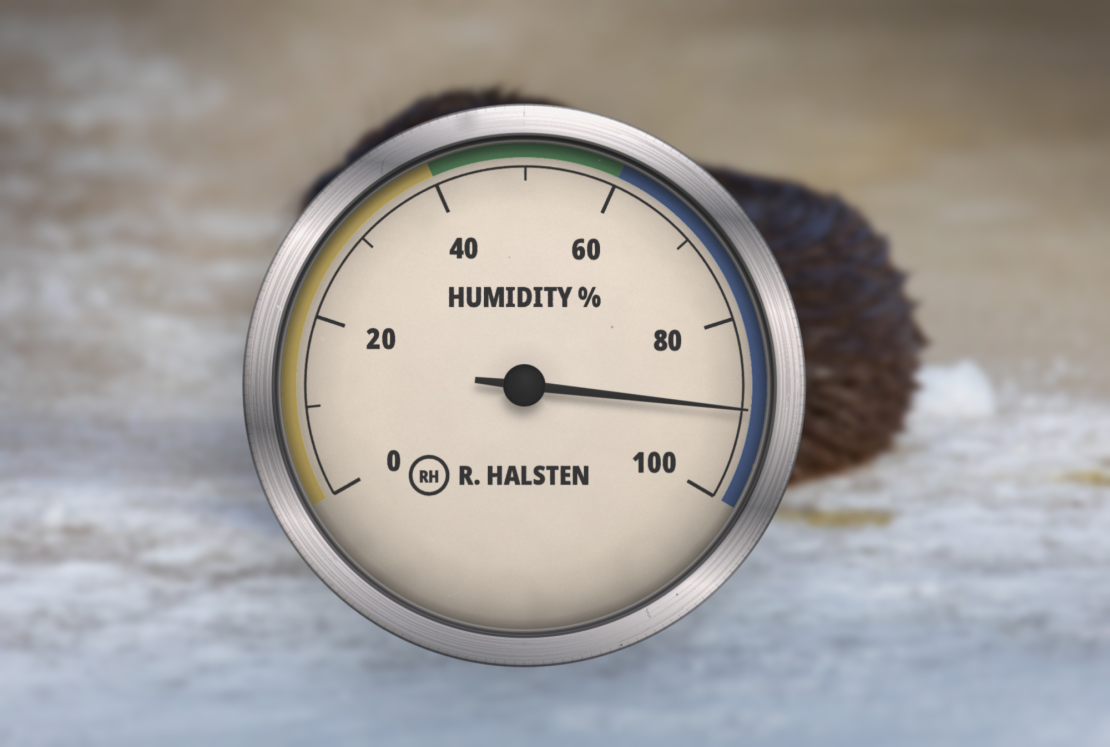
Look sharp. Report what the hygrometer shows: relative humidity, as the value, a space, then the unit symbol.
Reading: 90 %
